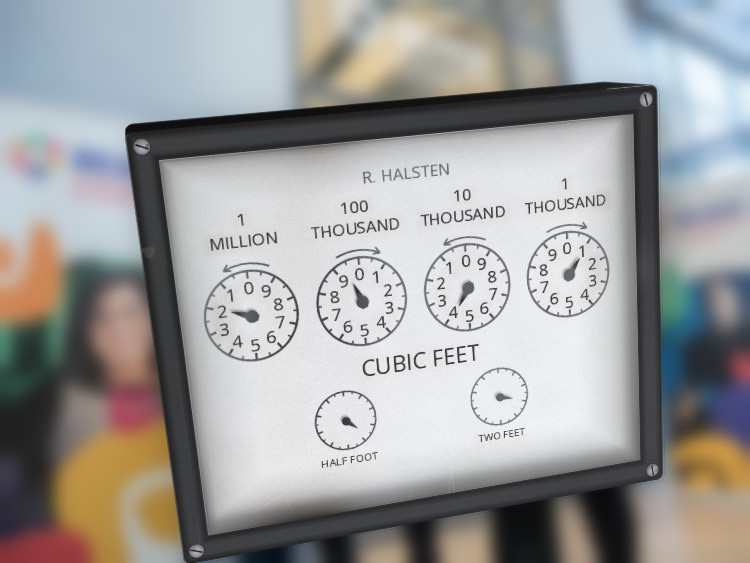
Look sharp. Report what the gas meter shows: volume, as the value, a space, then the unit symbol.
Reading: 194100 ft³
